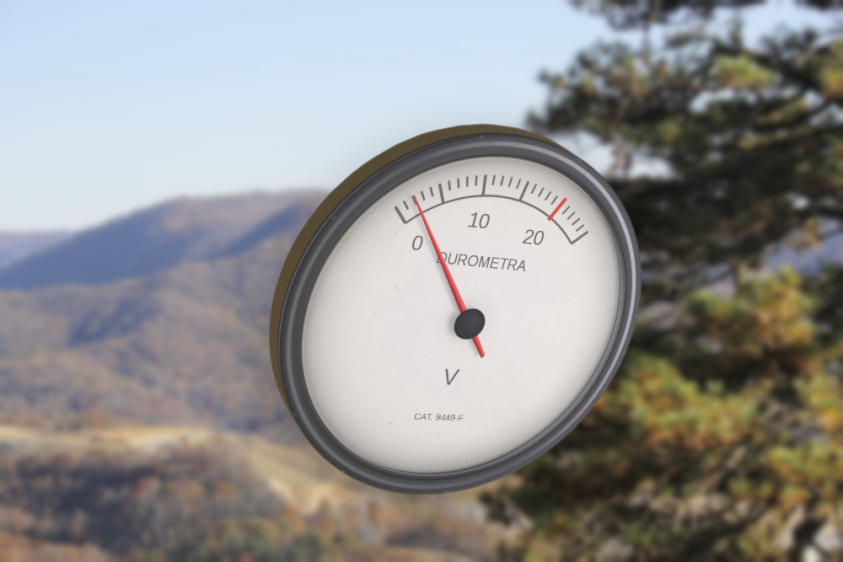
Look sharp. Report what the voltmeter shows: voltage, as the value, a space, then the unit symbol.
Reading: 2 V
